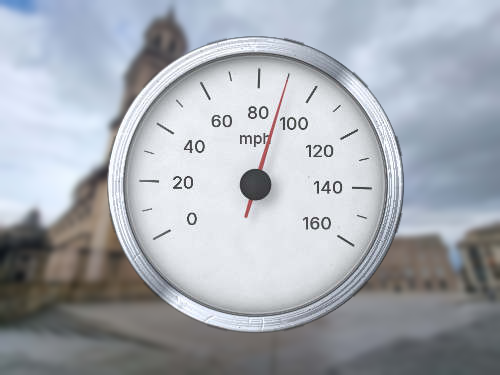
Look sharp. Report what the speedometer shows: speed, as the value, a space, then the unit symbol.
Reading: 90 mph
